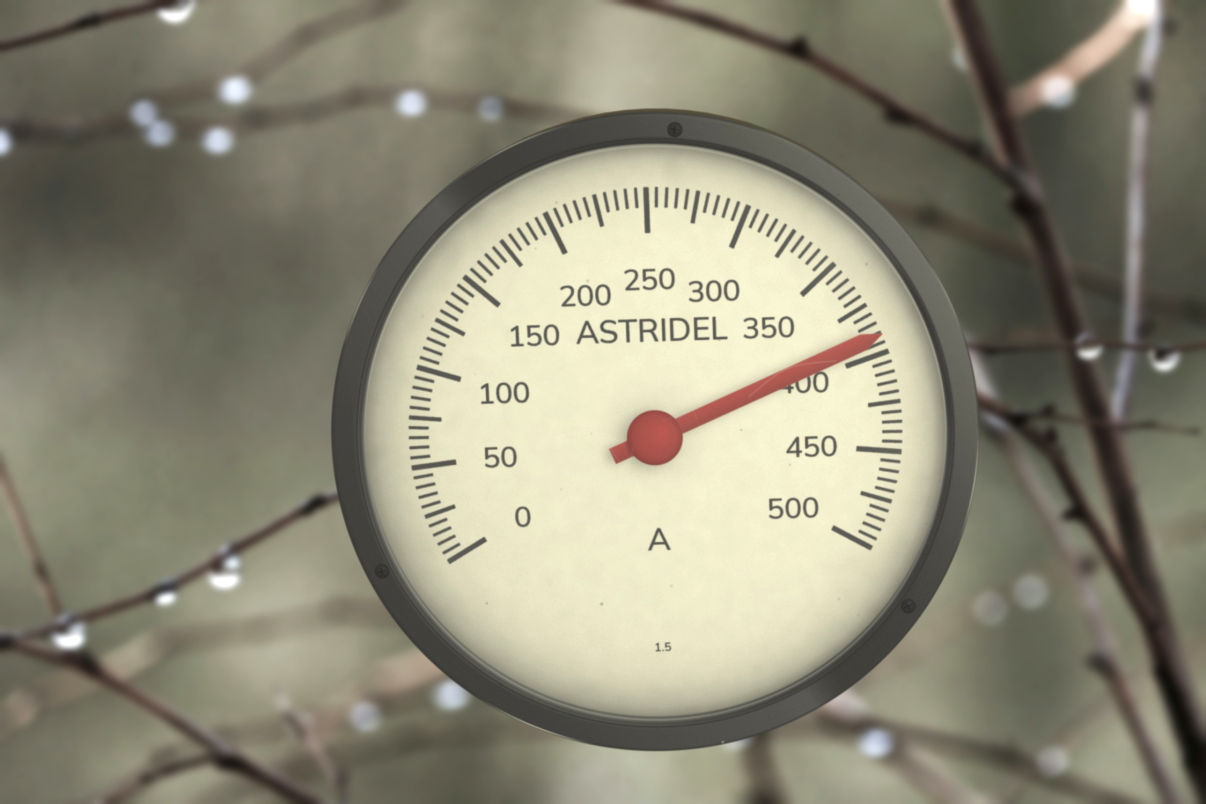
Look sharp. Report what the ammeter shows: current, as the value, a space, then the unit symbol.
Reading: 390 A
